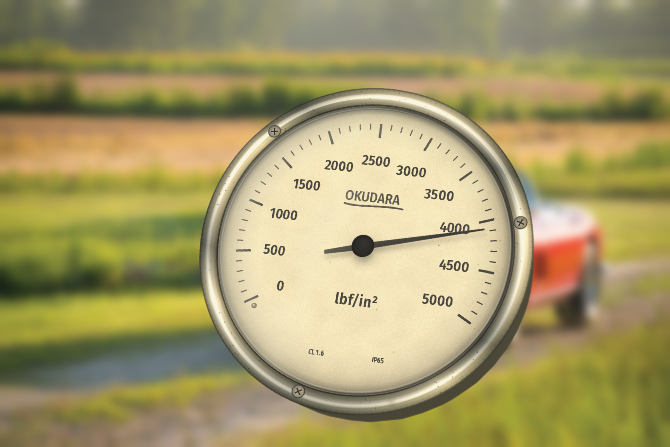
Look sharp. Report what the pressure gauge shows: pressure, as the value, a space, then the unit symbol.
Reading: 4100 psi
